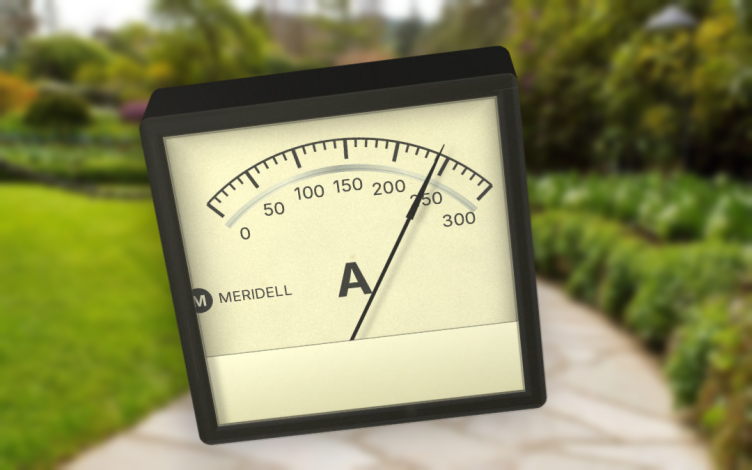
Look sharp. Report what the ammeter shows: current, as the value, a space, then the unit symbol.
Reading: 240 A
